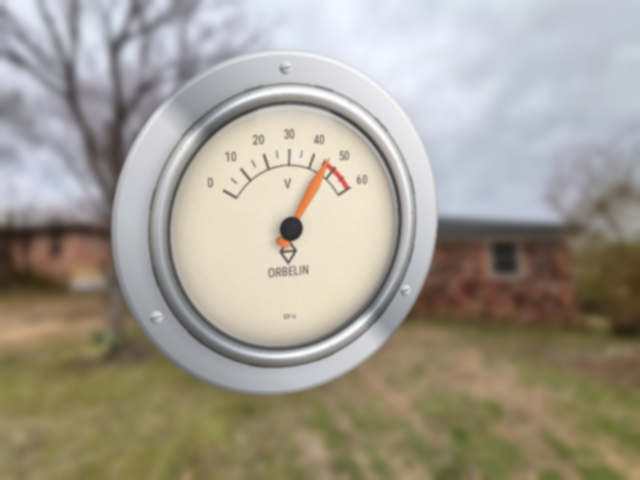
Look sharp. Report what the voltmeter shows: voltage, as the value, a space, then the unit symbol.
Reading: 45 V
